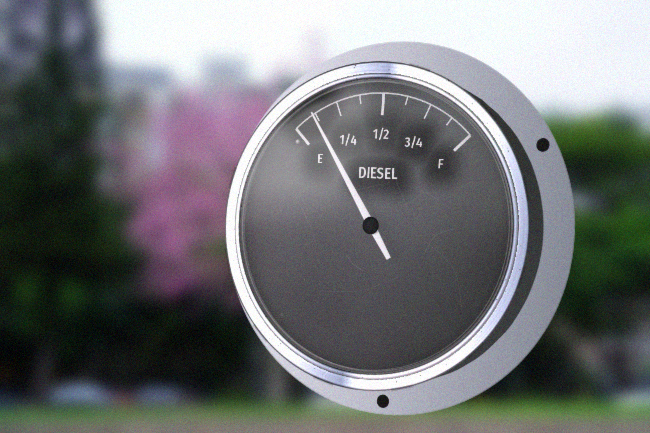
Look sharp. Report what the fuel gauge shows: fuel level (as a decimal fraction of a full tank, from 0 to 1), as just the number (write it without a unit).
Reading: 0.125
